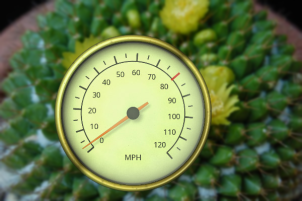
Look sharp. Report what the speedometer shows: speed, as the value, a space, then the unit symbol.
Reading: 2.5 mph
